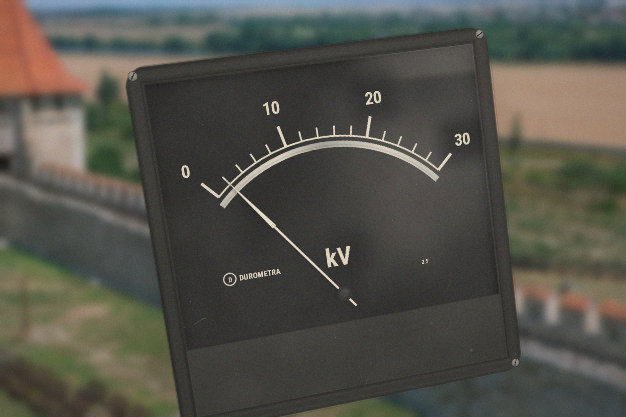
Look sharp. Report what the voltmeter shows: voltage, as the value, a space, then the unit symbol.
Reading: 2 kV
